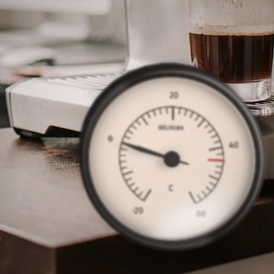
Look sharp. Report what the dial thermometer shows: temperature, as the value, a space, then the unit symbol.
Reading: 0 °C
